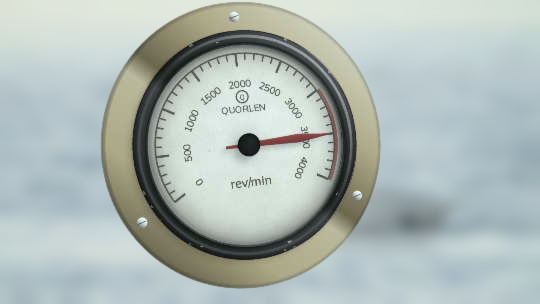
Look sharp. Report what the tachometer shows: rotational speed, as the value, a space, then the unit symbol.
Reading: 3500 rpm
